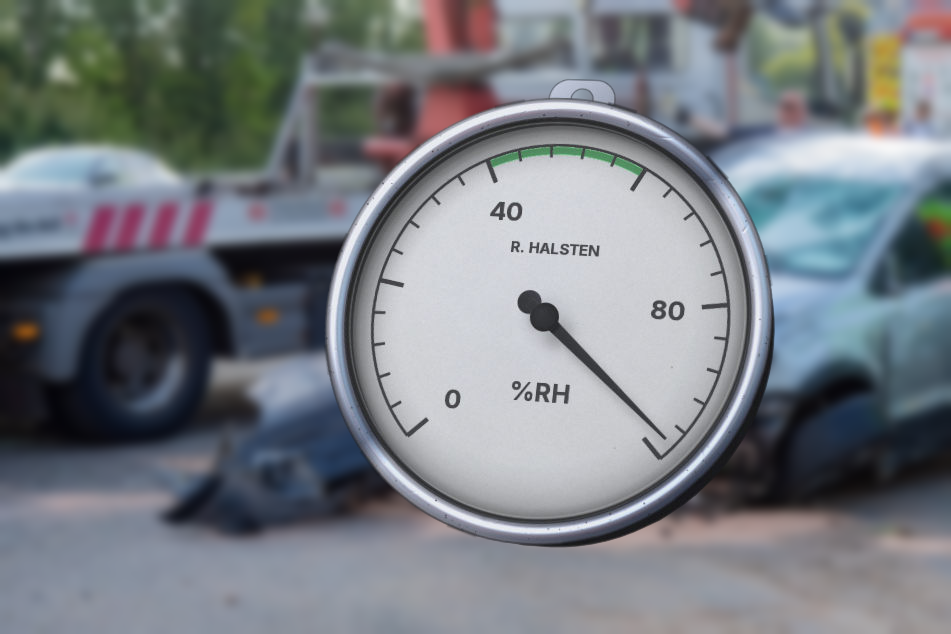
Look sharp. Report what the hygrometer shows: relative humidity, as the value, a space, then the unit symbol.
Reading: 98 %
